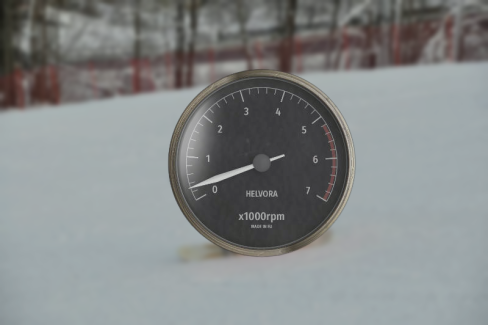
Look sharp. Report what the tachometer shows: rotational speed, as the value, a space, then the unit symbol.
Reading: 300 rpm
